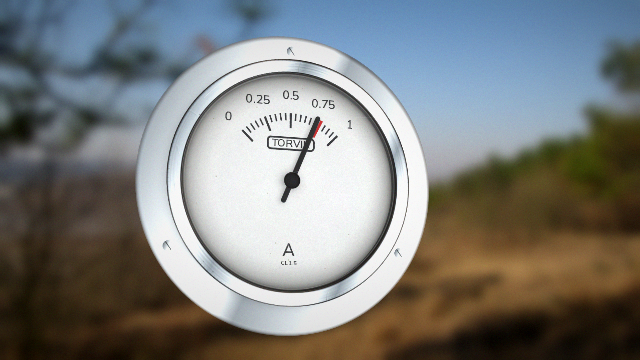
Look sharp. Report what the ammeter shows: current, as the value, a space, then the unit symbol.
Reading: 0.75 A
